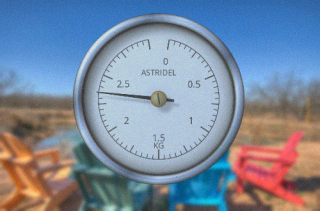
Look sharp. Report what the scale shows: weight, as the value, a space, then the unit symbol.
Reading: 2.35 kg
